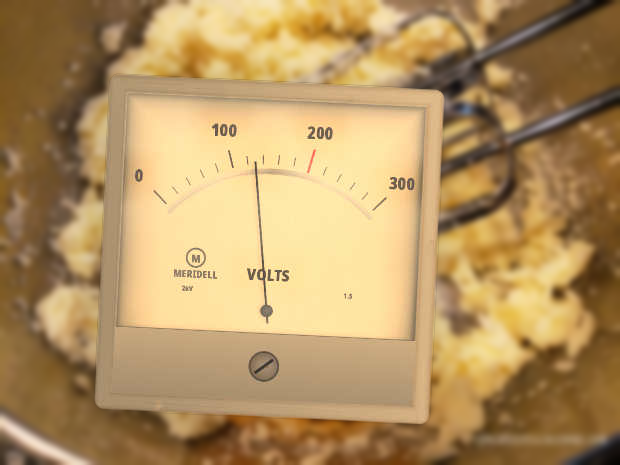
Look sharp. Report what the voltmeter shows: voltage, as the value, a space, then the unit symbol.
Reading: 130 V
